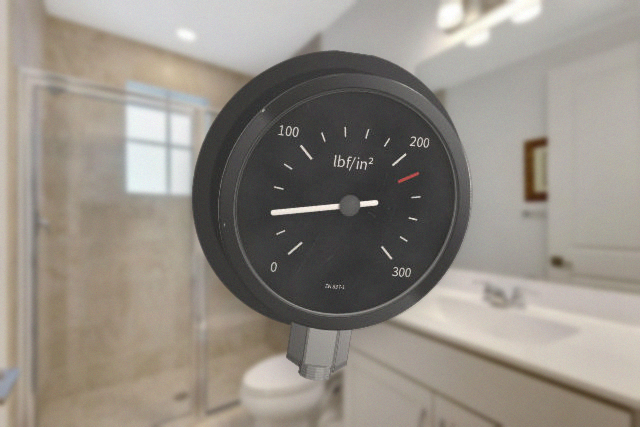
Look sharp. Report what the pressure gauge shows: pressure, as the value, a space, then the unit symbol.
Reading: 40 psi
